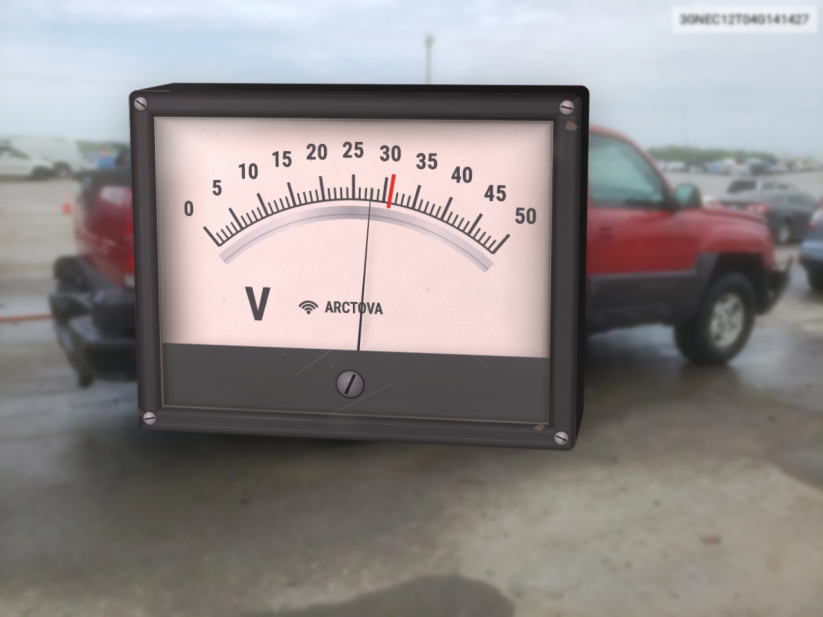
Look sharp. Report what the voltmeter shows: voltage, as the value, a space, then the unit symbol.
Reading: 28 V
